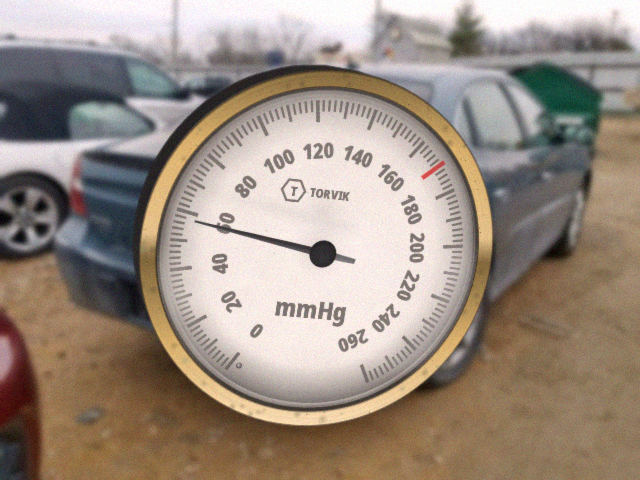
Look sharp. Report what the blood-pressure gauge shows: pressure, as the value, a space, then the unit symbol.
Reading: 58 mmHg
